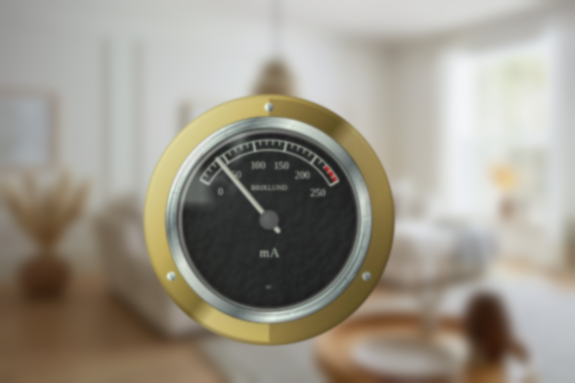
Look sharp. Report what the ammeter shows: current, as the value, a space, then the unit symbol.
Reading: 40 mA
